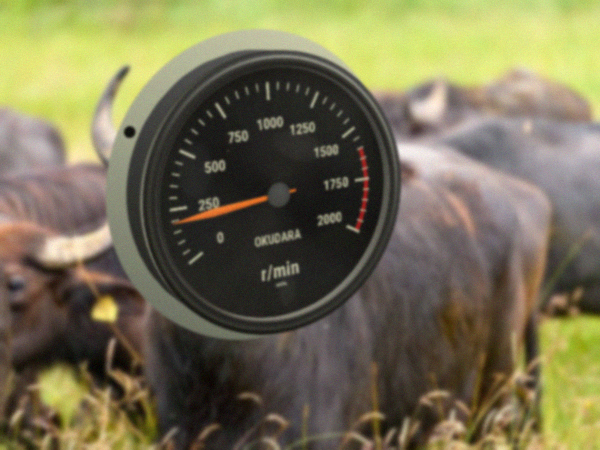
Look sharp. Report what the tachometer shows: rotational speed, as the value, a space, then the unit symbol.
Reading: 200 rpm
